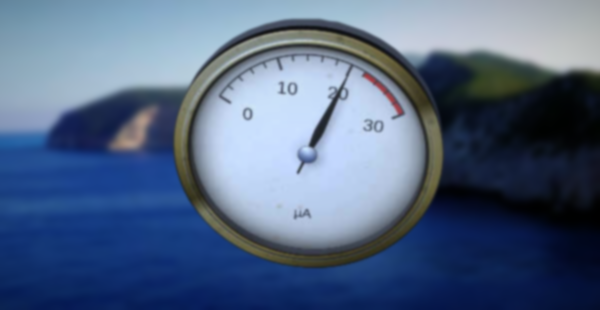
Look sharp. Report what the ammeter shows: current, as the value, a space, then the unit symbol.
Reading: 20 µA
